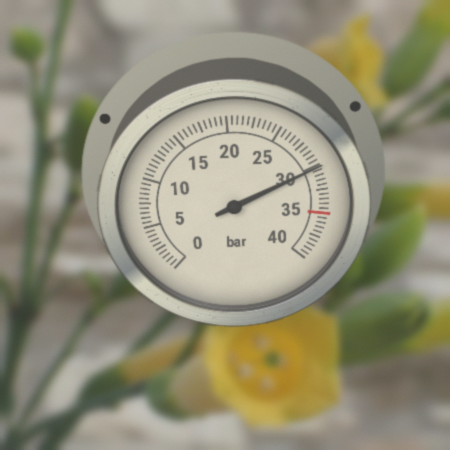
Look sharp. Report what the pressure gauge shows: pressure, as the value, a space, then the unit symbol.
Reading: 30 bar
